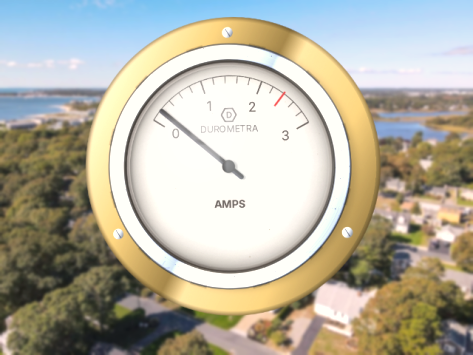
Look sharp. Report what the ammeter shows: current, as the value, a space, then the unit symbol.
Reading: 0.2 A
